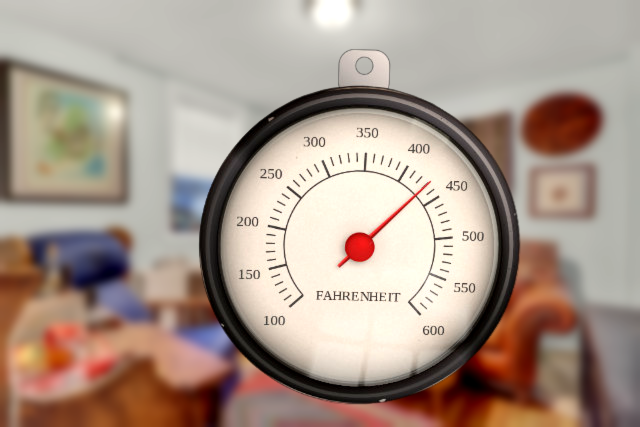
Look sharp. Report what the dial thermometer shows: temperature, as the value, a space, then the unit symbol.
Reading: 430 °F
